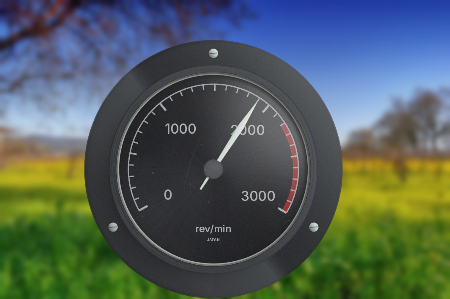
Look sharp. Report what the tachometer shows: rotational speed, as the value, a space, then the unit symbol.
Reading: 1900 rpm
